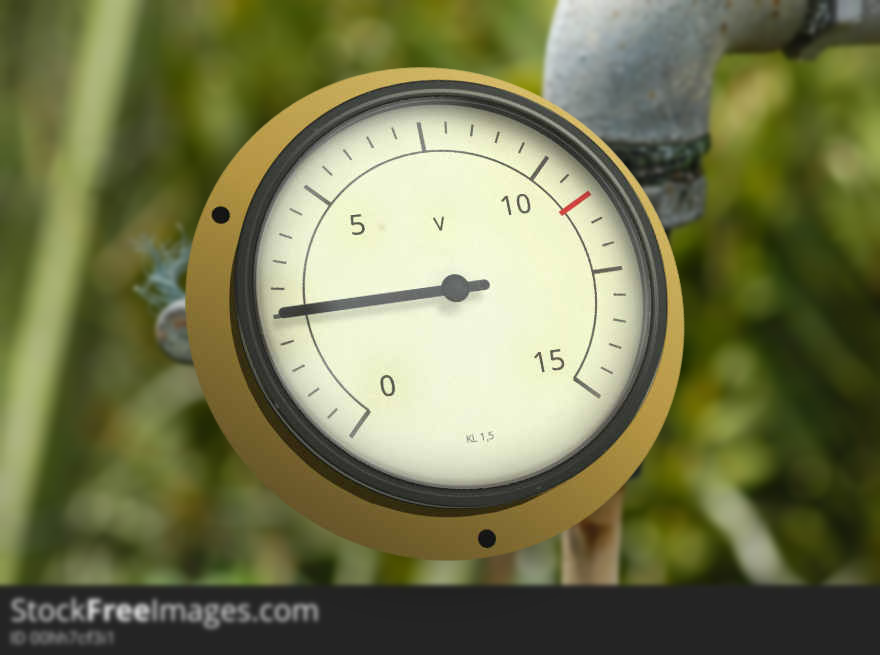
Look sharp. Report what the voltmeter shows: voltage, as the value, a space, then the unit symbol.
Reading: 2.5 V
